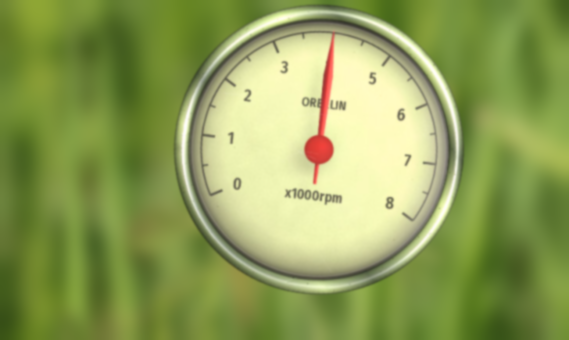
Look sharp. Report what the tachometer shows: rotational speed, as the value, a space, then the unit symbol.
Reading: 4000 rpm
